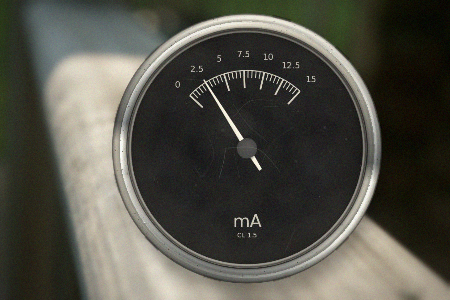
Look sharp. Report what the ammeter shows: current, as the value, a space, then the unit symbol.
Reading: 2.5 mA
